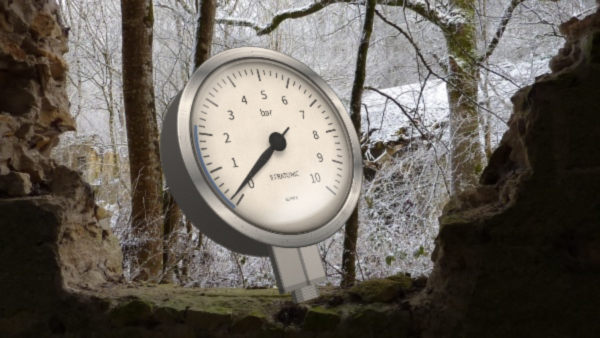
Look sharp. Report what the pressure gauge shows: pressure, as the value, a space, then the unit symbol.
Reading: 0.2 bar
